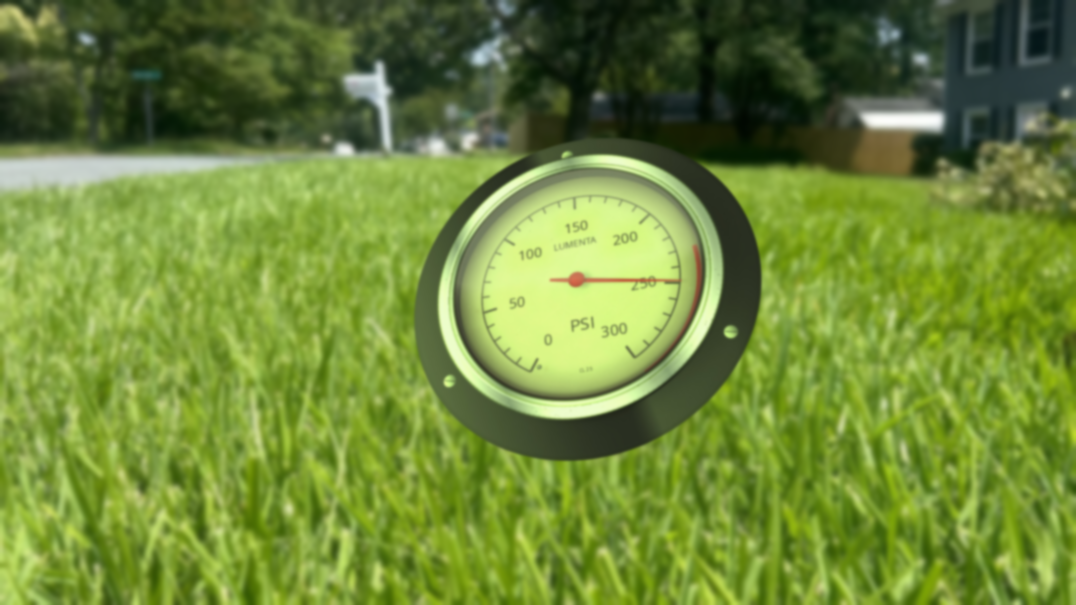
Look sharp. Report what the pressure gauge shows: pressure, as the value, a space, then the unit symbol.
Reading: 250 psi
